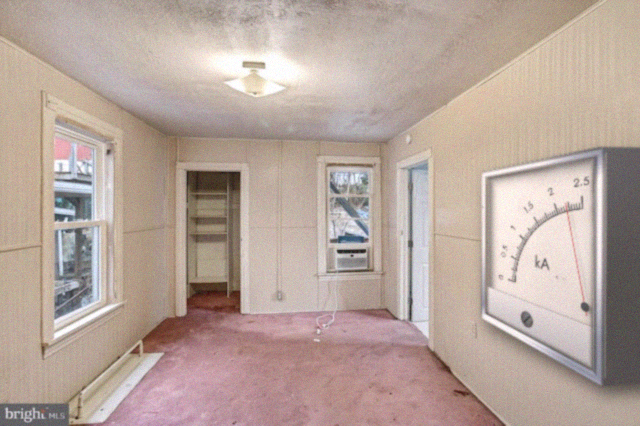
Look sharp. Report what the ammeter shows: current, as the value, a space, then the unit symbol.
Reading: 2.25 kA
